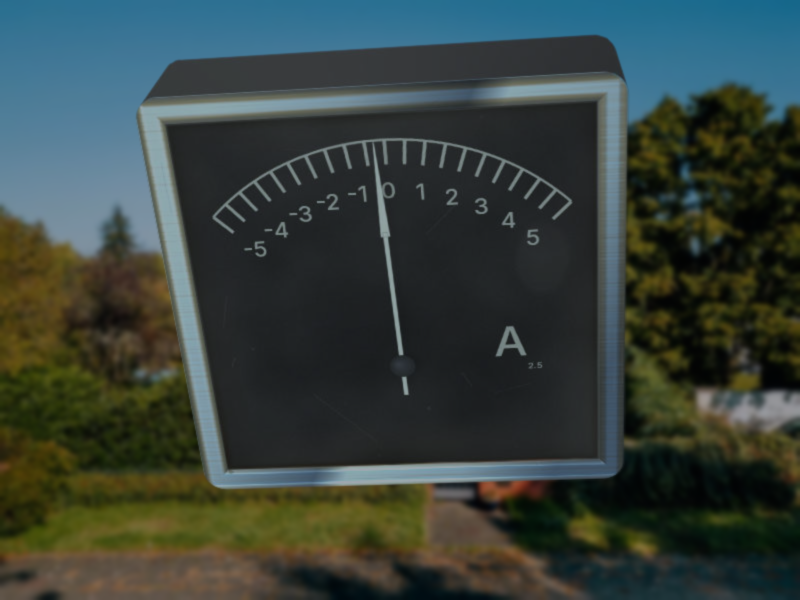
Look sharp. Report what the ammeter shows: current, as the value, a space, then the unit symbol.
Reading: -0.25 A
